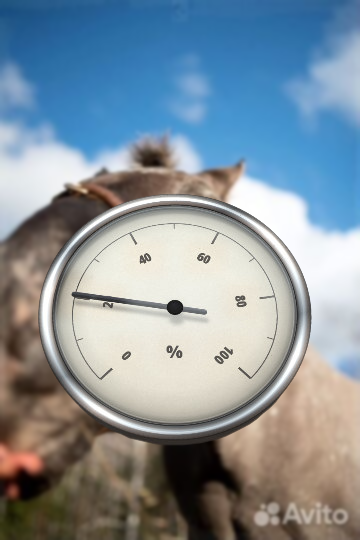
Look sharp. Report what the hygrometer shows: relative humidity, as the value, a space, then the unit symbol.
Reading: 20 %
